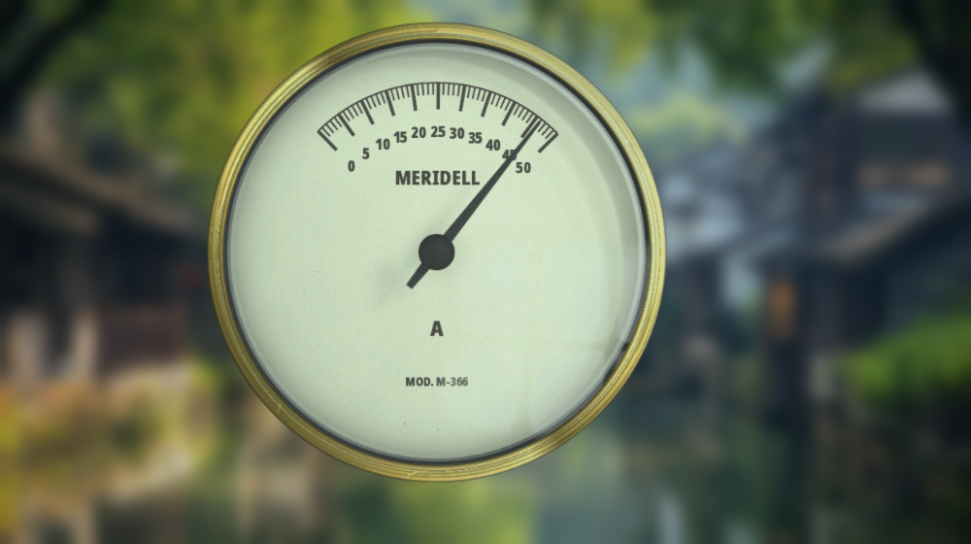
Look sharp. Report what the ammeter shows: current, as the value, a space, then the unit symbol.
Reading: 46 A
